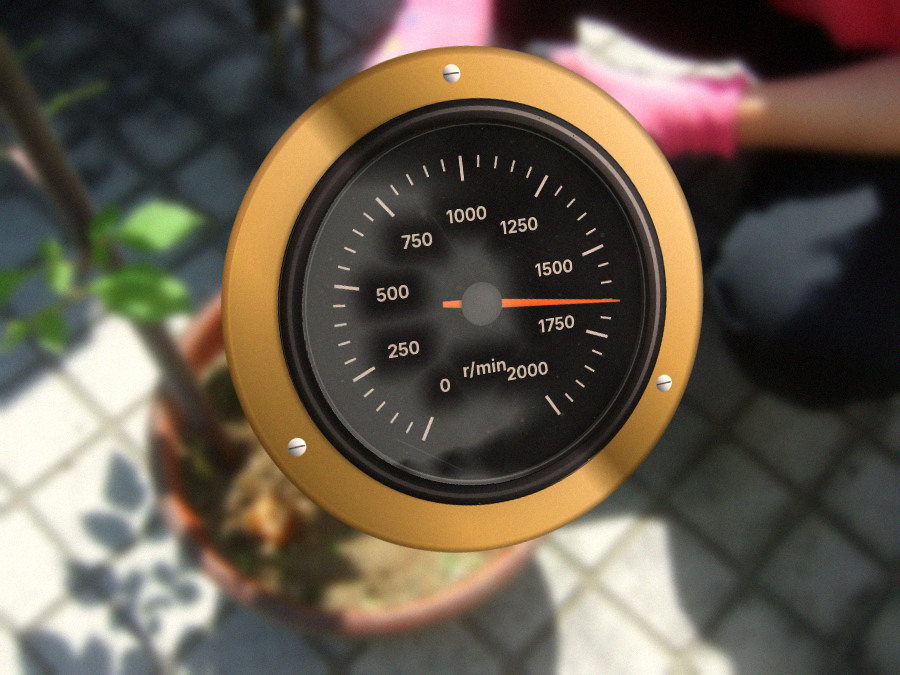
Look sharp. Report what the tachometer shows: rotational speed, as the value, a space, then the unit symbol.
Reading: 1650 rpm
